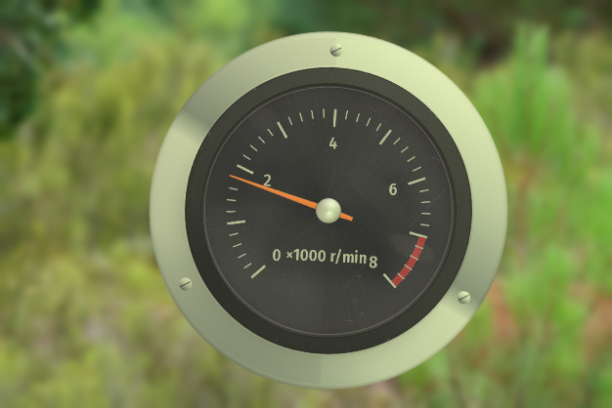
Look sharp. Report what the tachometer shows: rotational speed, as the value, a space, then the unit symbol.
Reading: 1800 rpm
